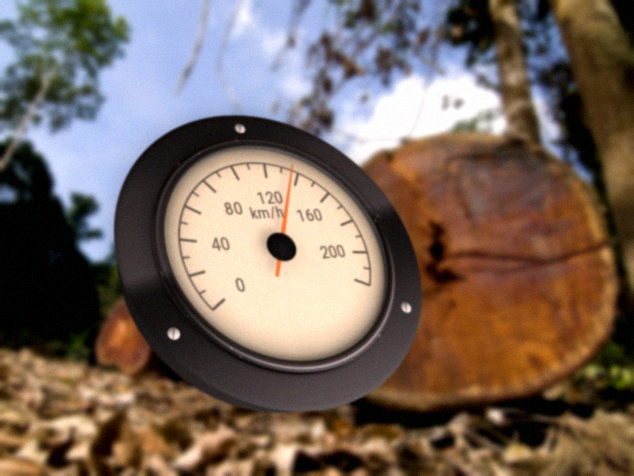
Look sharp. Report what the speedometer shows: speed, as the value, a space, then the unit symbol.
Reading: 135 km/h
